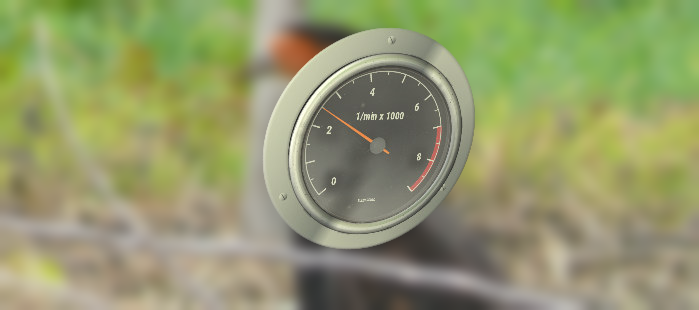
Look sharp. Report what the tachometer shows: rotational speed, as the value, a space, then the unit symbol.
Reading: 2500 rpm
